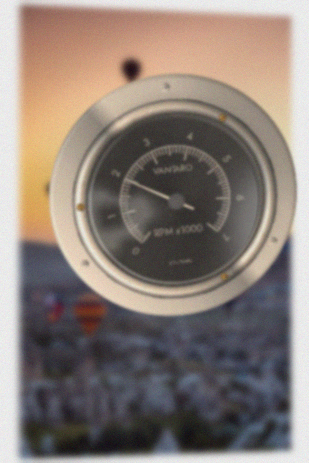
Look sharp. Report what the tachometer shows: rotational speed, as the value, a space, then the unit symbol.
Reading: 2000 rpm
